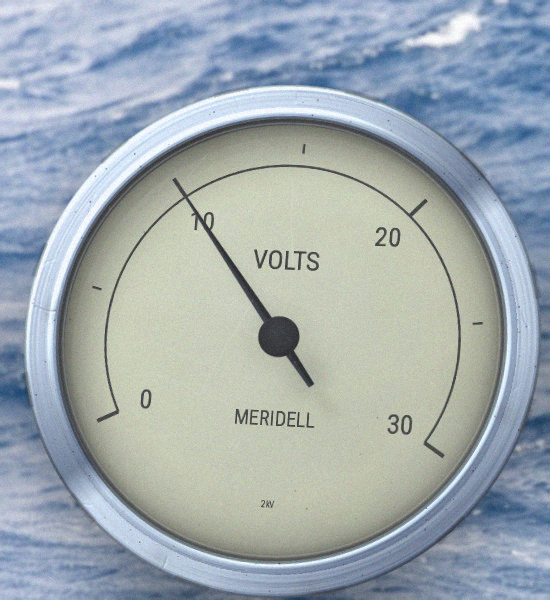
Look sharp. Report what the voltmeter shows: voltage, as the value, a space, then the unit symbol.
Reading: 10 V
